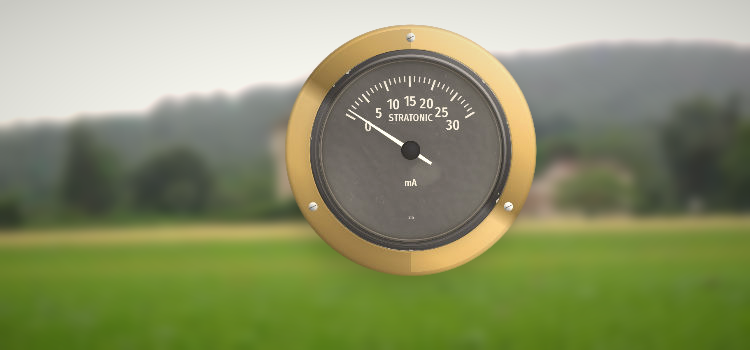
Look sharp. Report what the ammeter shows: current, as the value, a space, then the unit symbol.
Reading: 1 mA
